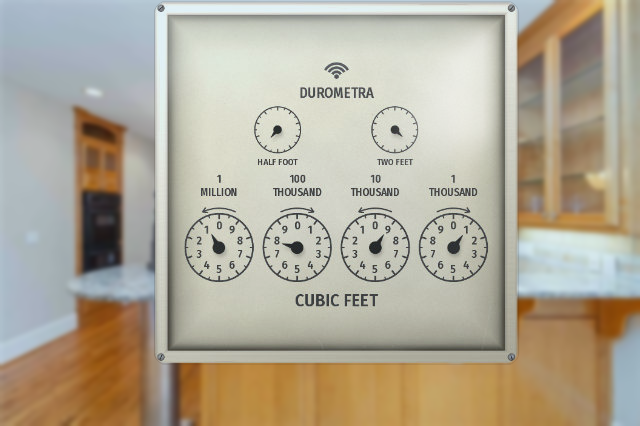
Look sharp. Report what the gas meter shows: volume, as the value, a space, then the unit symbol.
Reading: 79100 ft³
